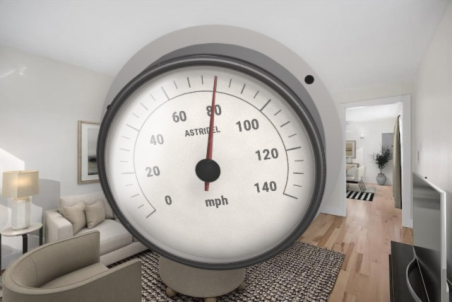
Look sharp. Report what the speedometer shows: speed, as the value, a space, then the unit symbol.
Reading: 80 mph
